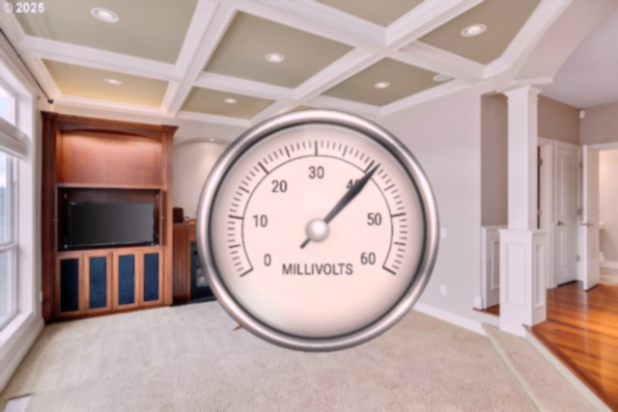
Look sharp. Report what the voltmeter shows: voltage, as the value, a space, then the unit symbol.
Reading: 41 mV
